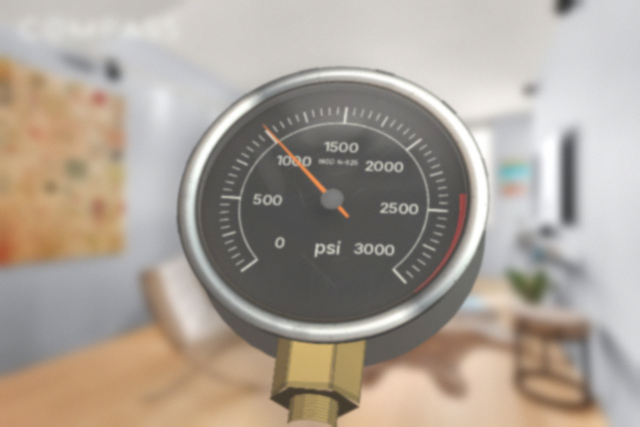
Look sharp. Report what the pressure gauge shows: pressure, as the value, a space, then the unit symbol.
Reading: 1000 psi
